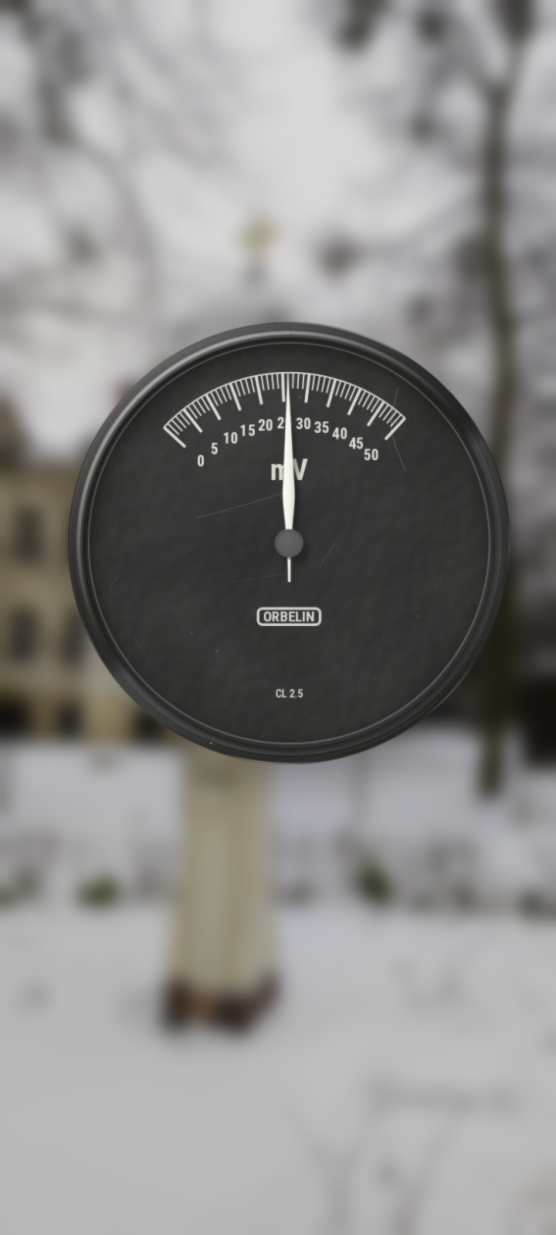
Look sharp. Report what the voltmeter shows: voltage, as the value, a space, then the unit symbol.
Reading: 26 mV
